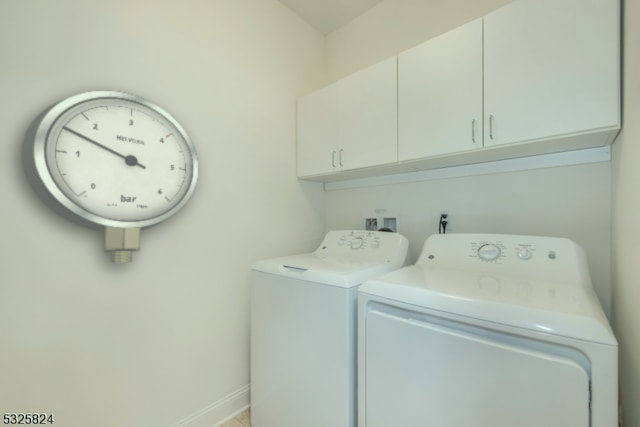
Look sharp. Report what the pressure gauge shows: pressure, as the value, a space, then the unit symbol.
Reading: 1.5 bar
